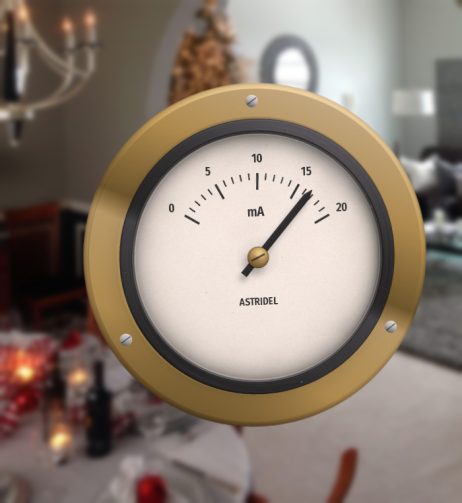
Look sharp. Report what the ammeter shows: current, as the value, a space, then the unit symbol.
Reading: 16.5 mA
